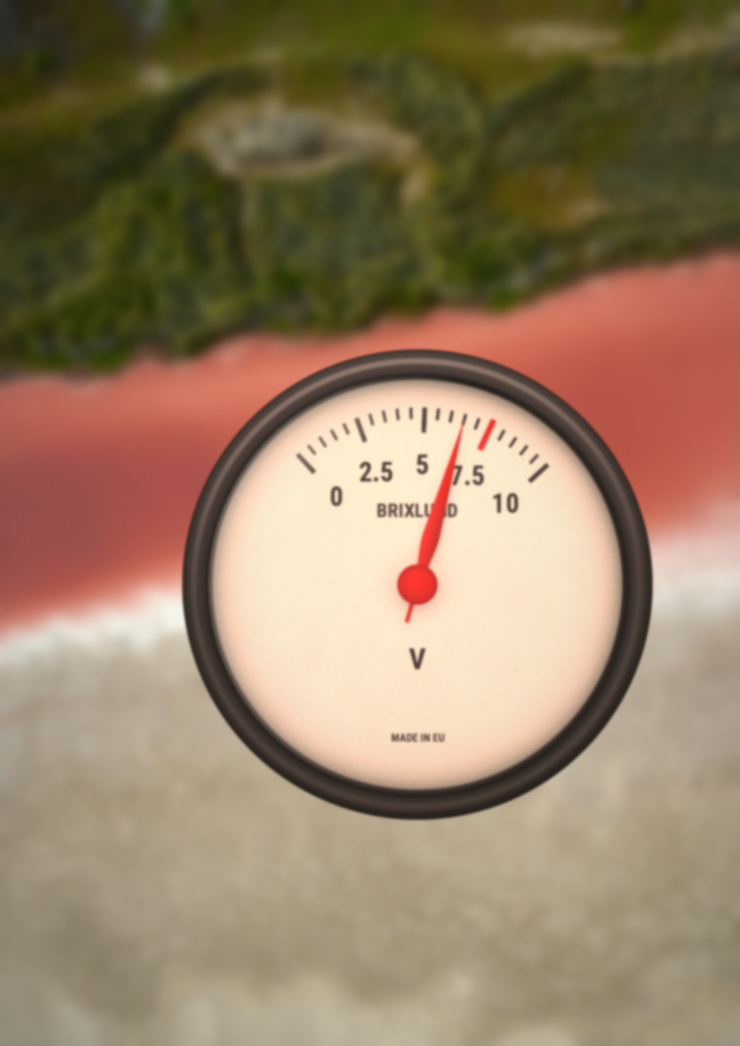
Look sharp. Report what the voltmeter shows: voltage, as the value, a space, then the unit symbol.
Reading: 6.5 V
